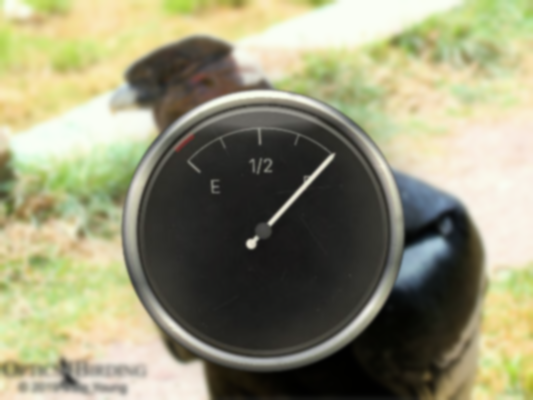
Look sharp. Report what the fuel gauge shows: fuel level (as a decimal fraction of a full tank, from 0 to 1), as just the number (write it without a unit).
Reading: 1
